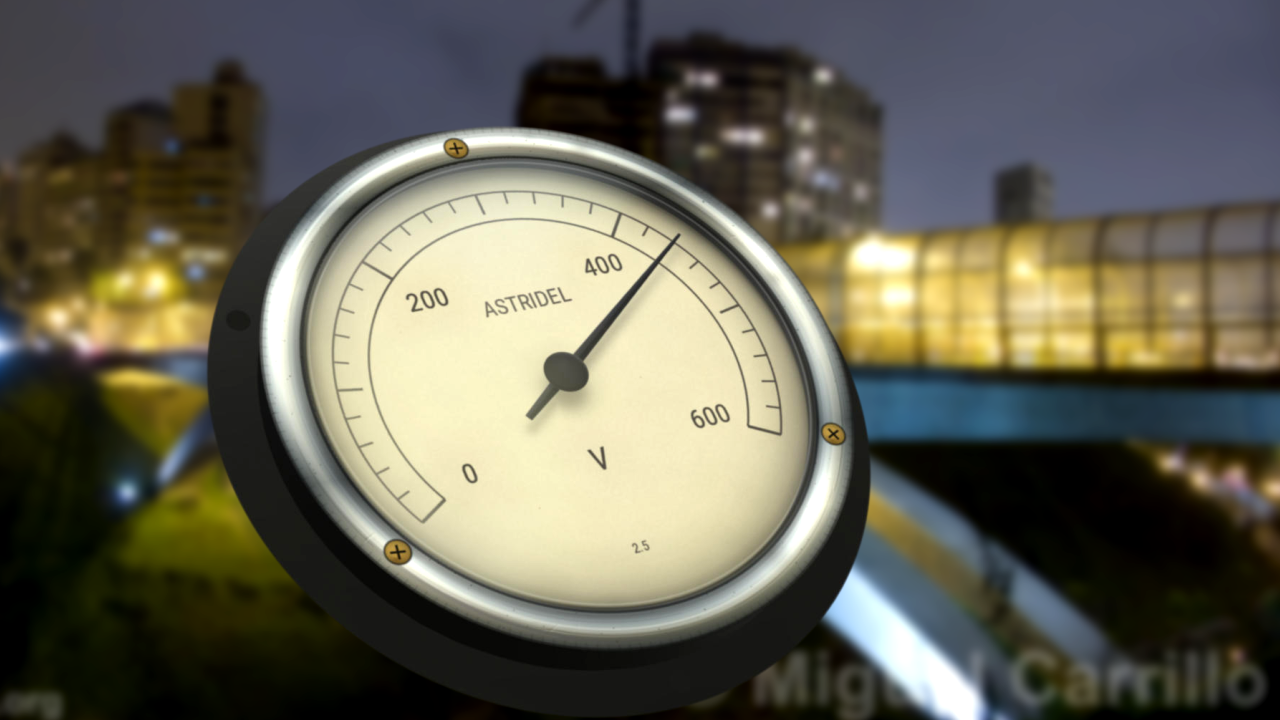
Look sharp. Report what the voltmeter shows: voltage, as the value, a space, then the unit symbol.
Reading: 440 V
